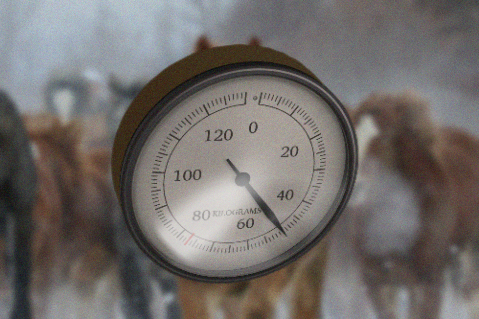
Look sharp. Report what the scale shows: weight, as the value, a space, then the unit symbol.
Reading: 50 kg
